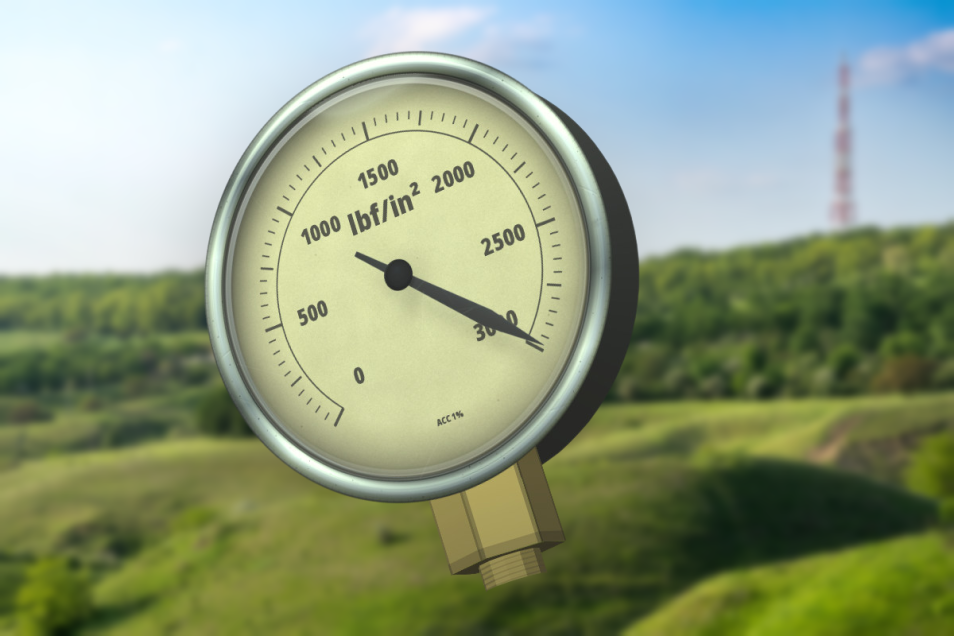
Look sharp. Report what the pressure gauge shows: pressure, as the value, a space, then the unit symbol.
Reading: 2975 psi
